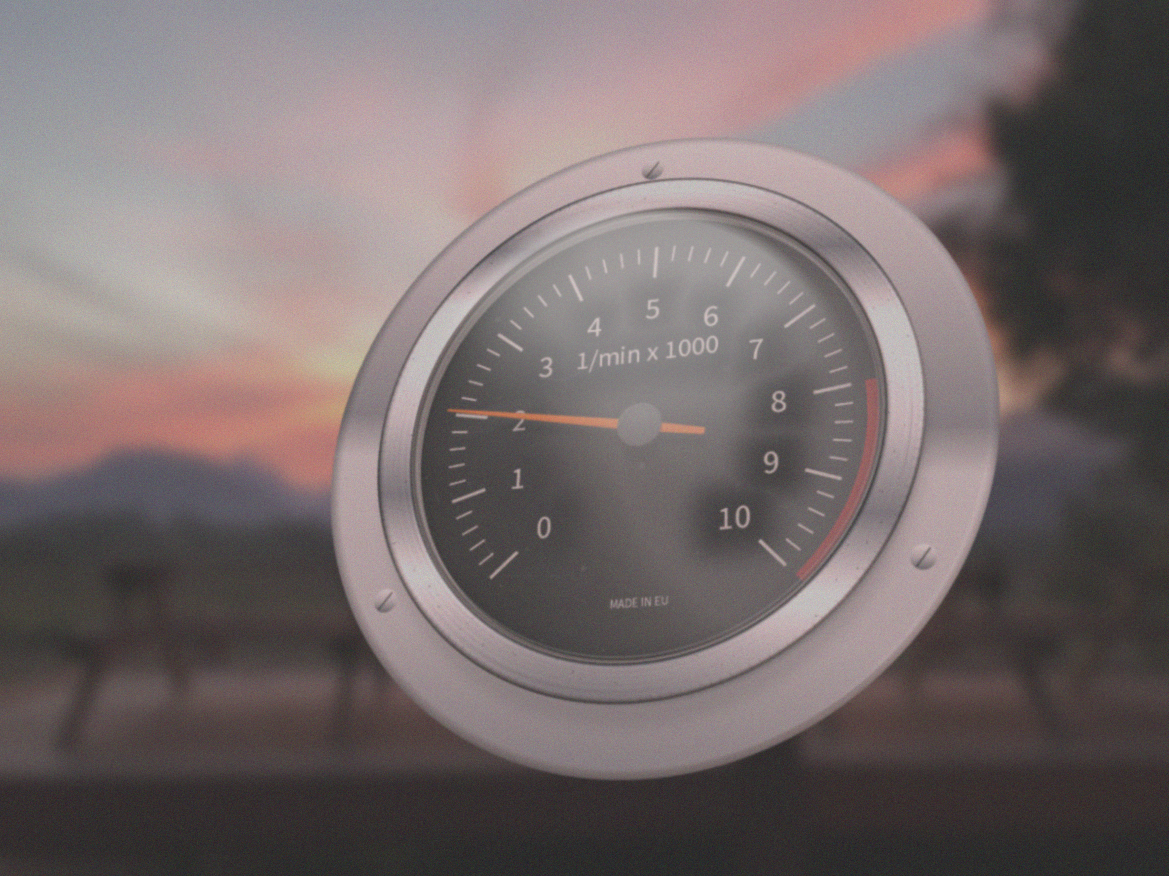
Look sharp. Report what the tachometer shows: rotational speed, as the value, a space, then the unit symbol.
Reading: 2000 rpm
